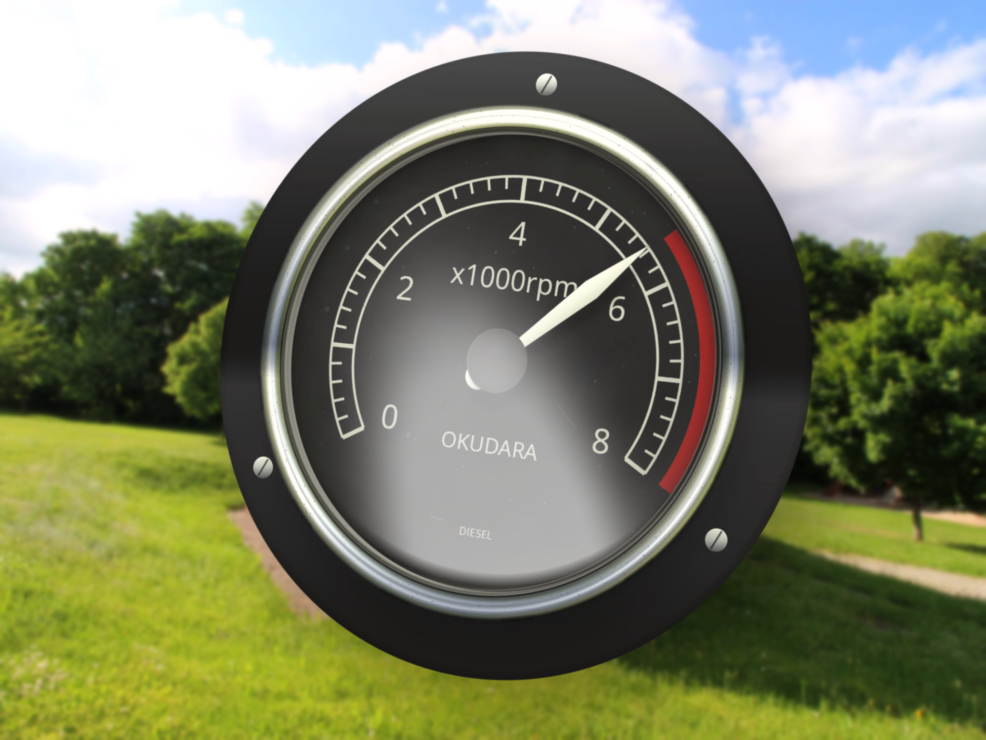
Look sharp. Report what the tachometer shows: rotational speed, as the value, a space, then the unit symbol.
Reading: 5600 rpm
